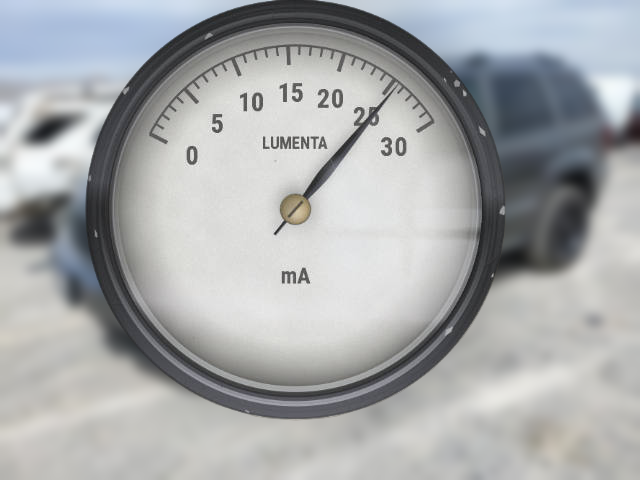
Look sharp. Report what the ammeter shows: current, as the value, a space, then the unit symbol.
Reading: 25.5 mA
